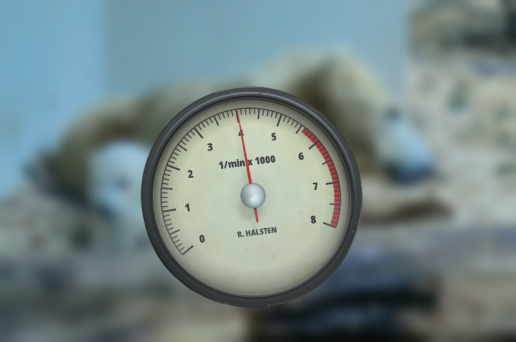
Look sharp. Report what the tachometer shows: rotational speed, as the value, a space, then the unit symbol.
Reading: 4000 rpm
